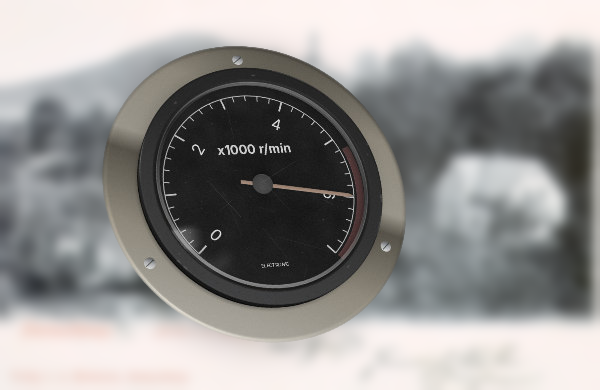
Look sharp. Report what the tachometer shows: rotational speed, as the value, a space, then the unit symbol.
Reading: 6000 rpm
